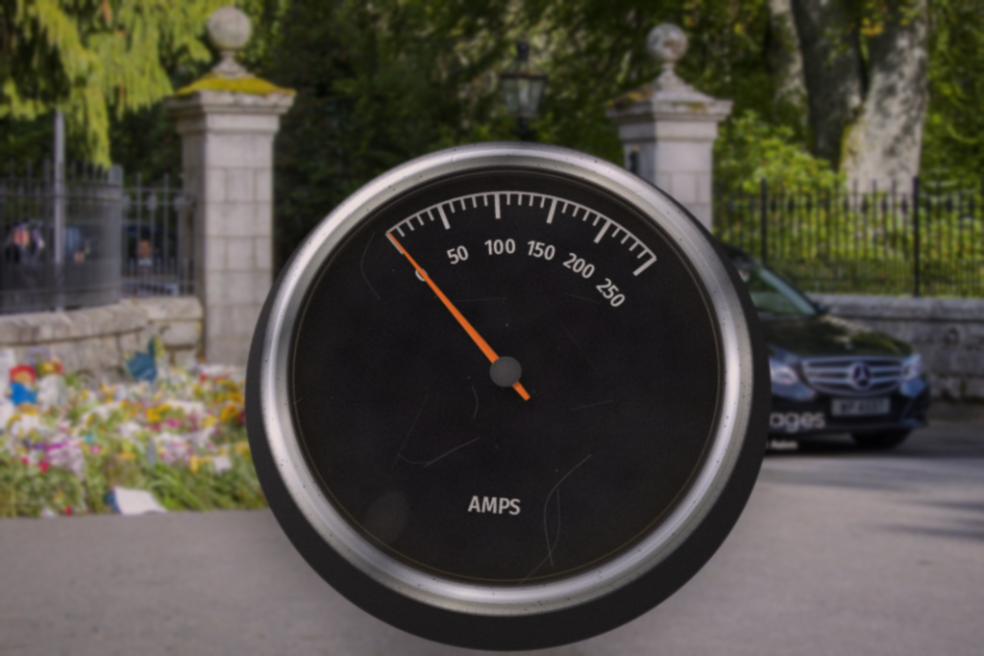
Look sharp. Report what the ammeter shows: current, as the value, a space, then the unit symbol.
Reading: 0 A
